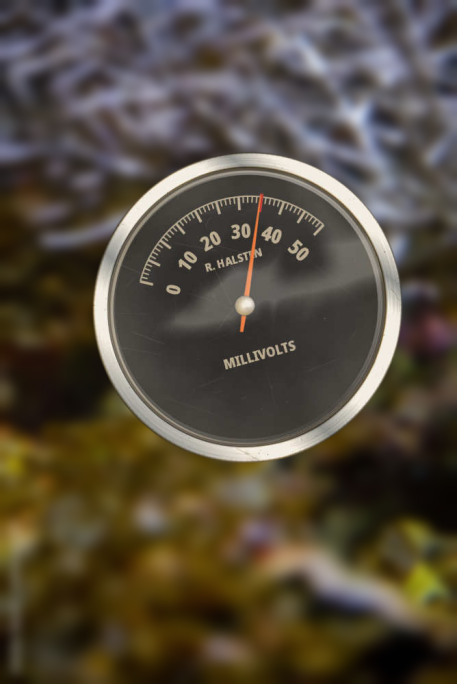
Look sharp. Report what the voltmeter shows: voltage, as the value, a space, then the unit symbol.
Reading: 35 mV
